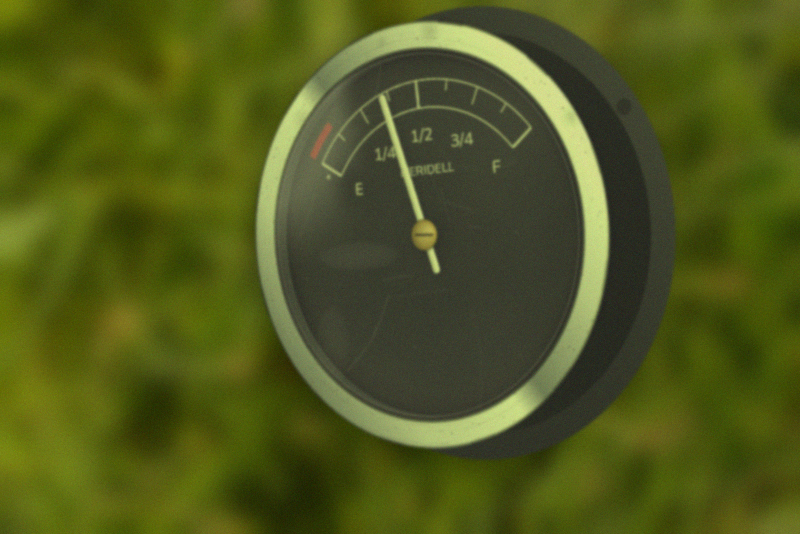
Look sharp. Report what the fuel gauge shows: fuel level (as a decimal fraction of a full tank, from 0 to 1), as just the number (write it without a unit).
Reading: 0.375
